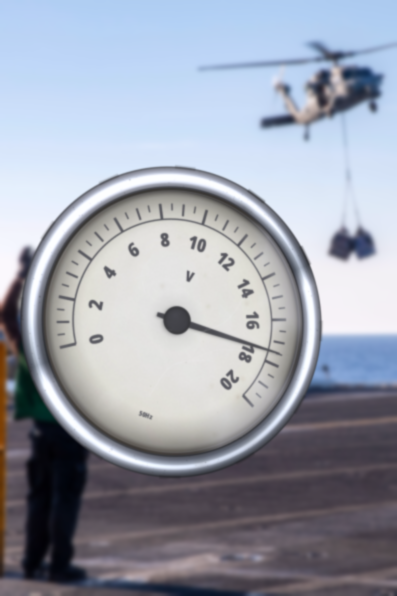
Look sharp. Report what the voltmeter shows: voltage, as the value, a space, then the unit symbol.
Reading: 17.5 V
